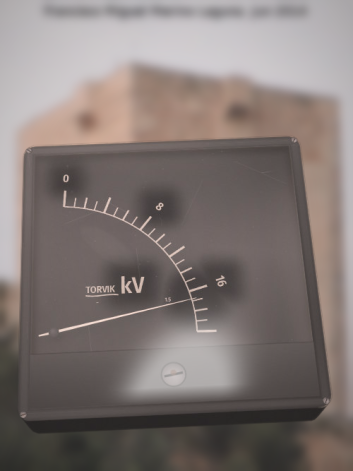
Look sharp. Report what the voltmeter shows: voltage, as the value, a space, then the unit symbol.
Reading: 17 kV
